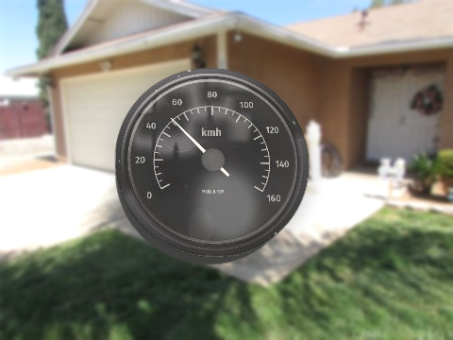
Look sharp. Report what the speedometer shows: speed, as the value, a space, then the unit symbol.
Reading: 50 km/h
